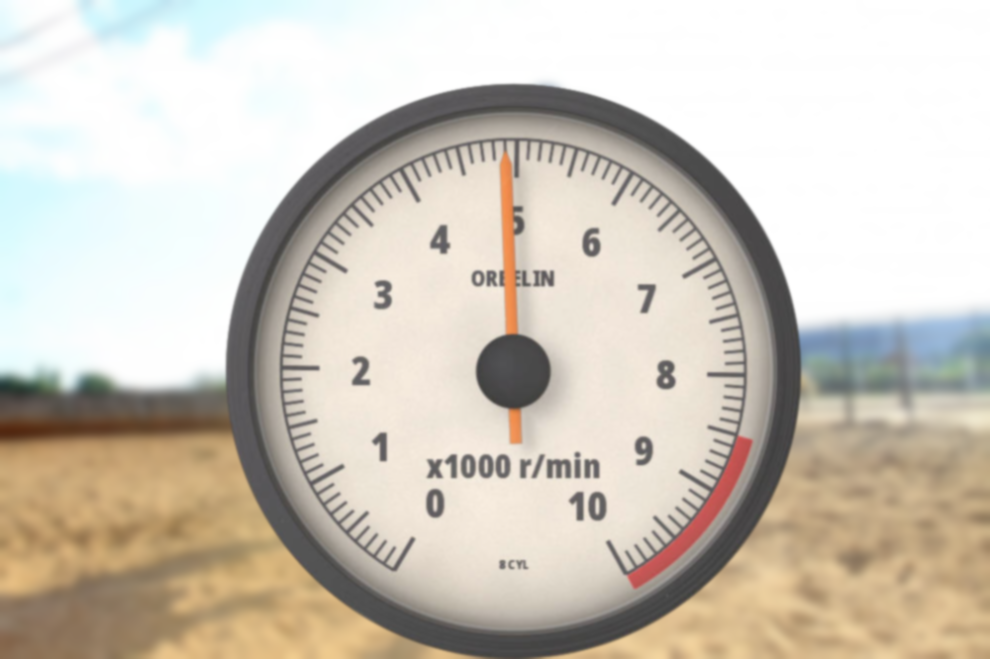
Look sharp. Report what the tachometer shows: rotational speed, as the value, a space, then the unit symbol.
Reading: 4900 rpm
